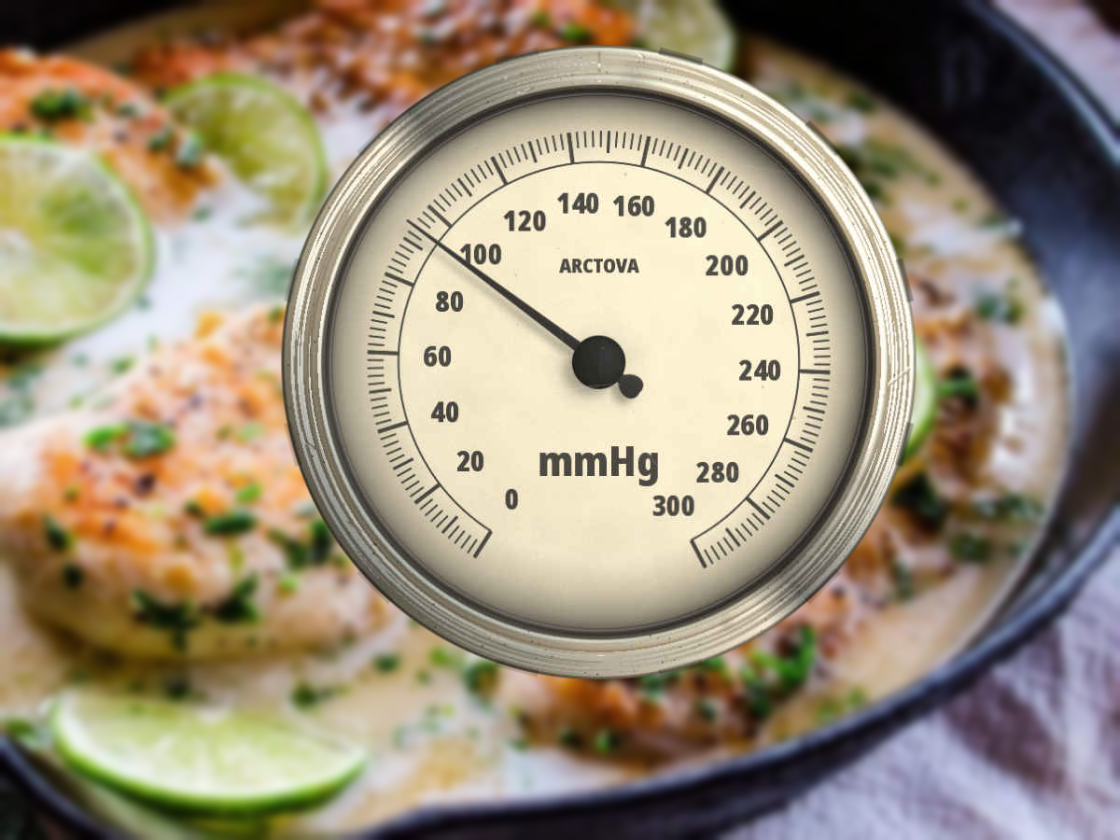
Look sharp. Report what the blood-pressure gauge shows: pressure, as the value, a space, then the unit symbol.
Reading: 94 mmHg
